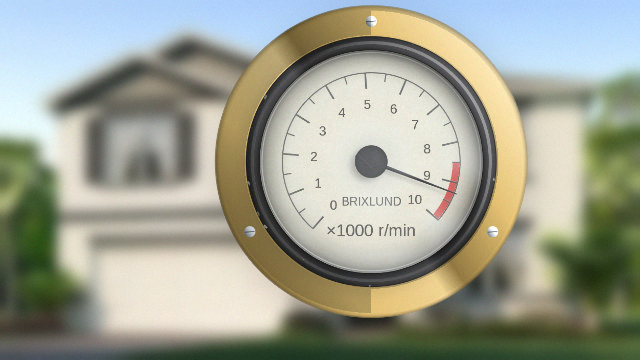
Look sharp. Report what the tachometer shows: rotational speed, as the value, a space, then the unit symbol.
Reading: 9250 rpm
